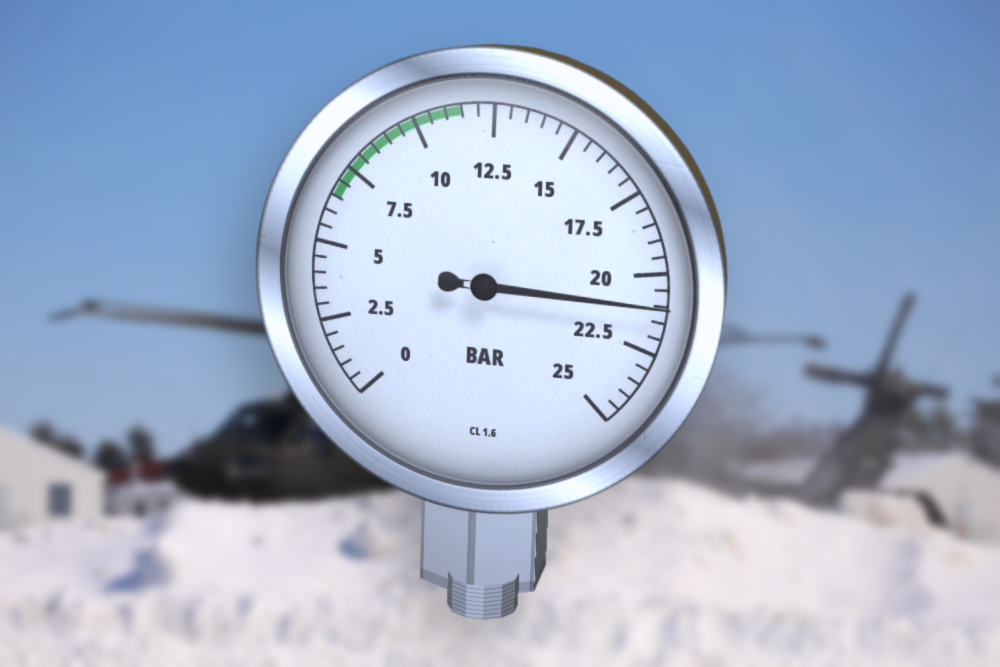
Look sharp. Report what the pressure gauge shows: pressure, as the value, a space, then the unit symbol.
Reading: 21 bar
